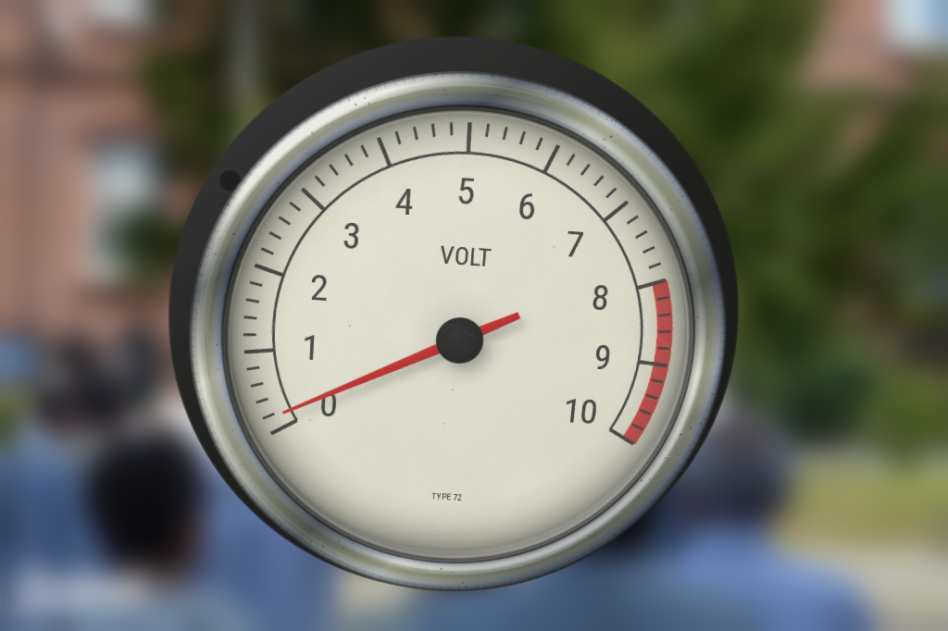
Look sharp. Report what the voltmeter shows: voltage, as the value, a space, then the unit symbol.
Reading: 0.2 V
